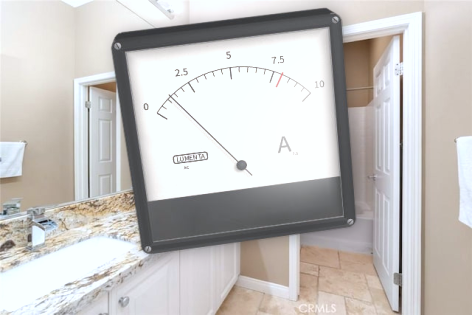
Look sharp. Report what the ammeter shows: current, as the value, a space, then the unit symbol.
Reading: 1.25 A
